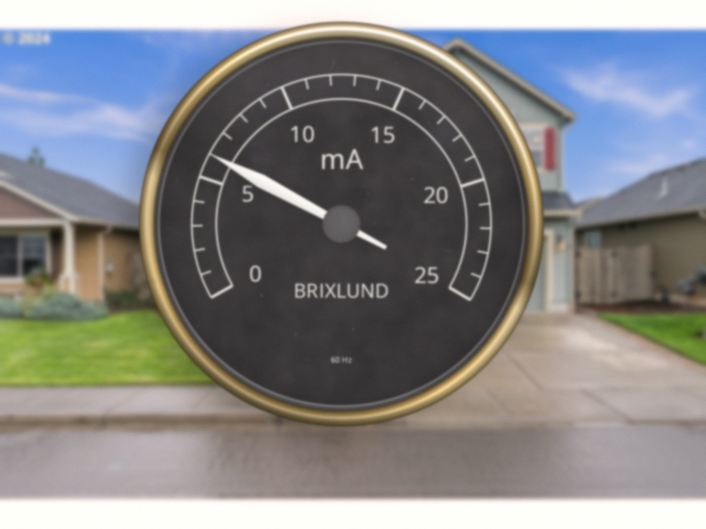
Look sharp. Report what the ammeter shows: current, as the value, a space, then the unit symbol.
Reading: 6 mA
